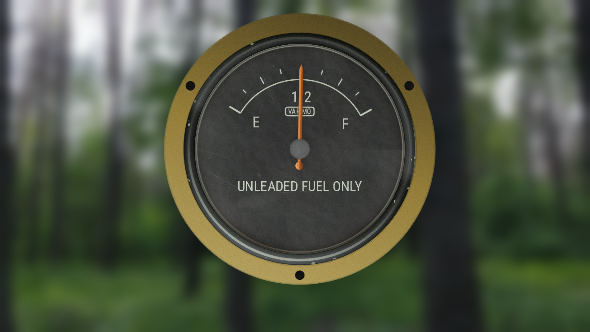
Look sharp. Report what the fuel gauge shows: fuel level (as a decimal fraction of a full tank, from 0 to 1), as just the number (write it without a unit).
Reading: 0.5
